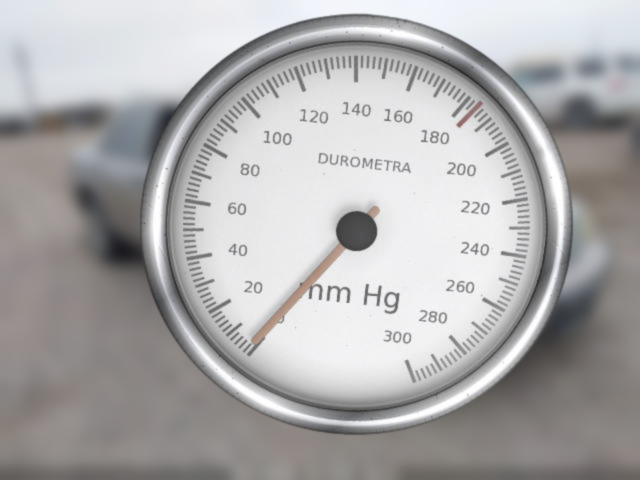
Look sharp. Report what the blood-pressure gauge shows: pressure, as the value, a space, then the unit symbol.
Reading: 2 mmHg
